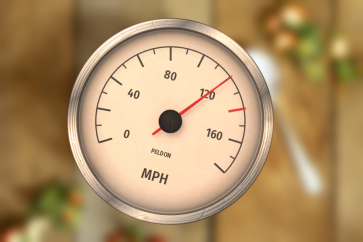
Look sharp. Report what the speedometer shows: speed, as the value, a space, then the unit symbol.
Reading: 120 mph
